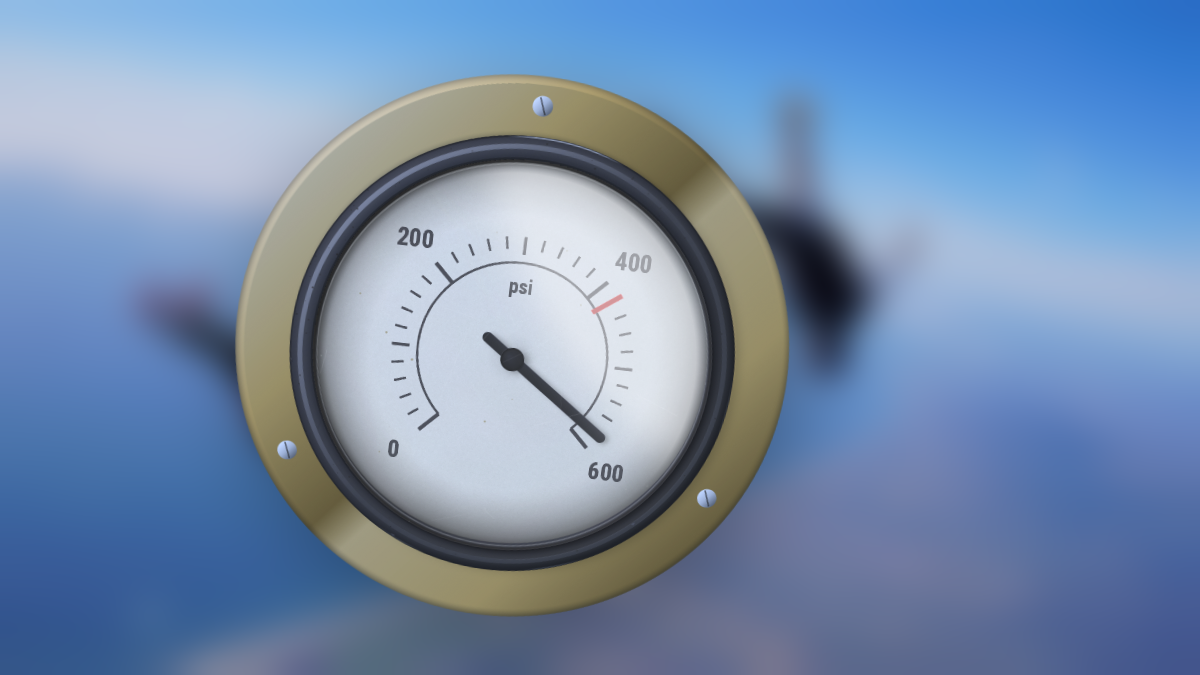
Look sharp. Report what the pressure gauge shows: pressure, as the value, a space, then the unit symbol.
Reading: 580 psi
